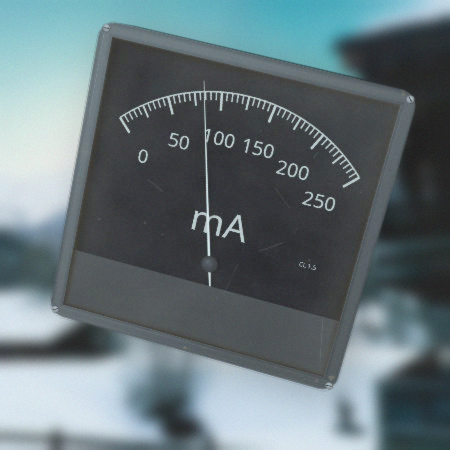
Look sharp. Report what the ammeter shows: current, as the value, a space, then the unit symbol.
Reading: 85 mA
